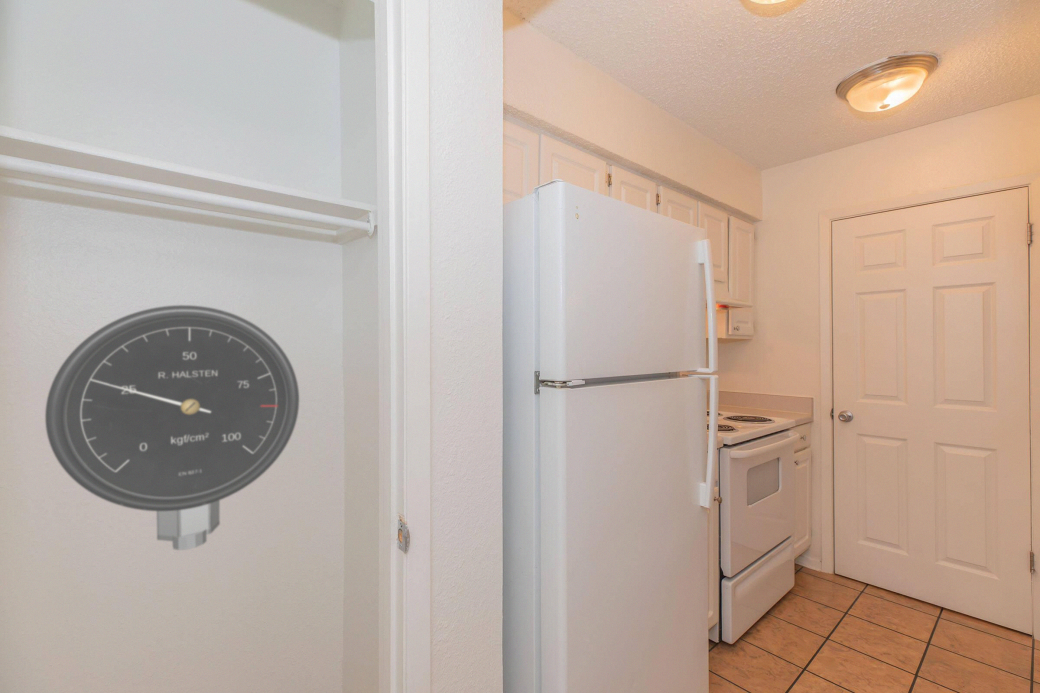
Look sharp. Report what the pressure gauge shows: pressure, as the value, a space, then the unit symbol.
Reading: 25 kg/cm²
